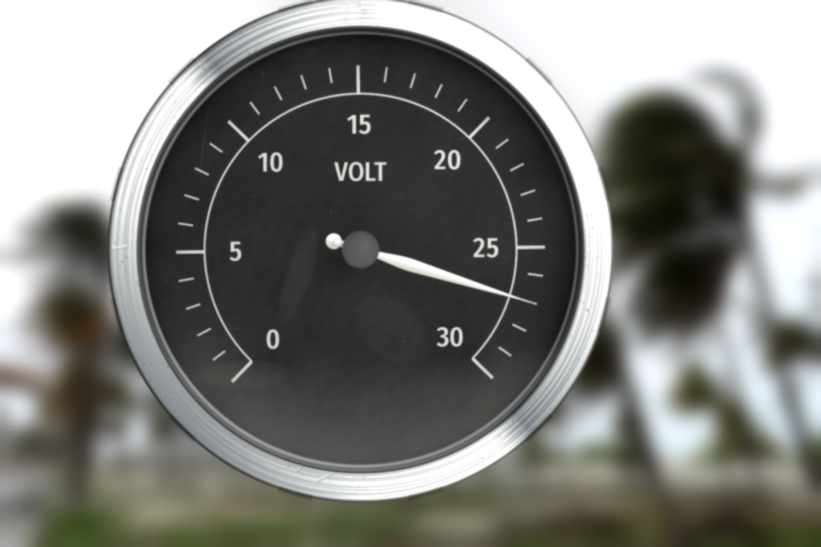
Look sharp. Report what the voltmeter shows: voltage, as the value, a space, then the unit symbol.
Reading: 27 V
